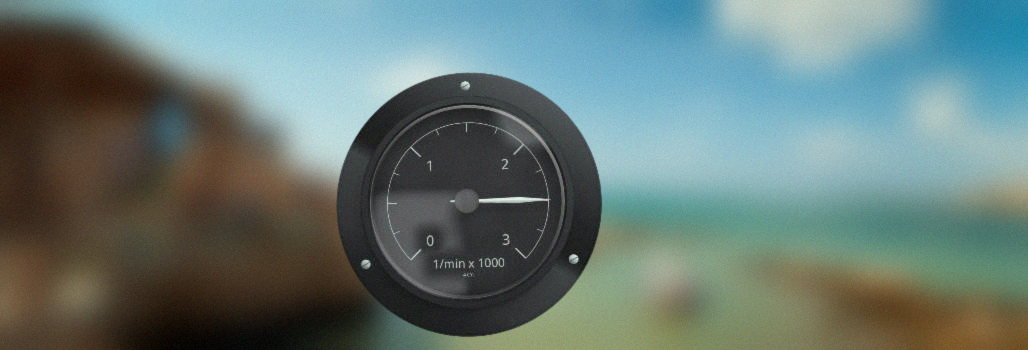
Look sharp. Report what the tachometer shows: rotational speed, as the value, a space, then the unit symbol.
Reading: 2500 rpm
